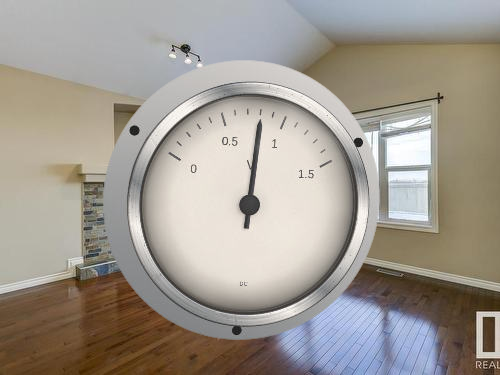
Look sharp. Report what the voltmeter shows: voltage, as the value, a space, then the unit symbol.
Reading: 0.8 V
